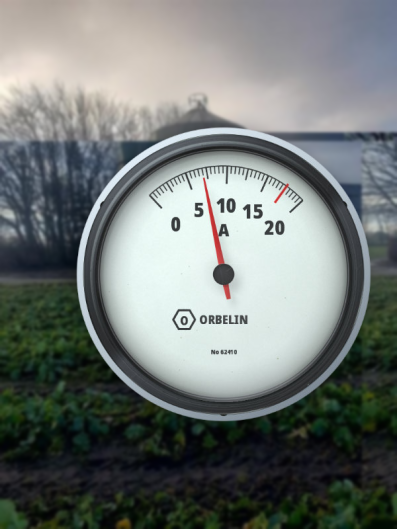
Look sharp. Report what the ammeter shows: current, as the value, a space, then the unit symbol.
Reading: 7 A
